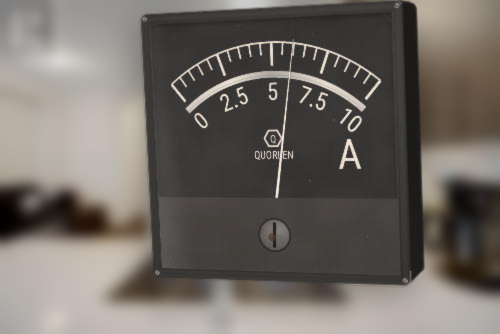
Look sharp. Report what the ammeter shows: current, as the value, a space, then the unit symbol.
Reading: 6 A
